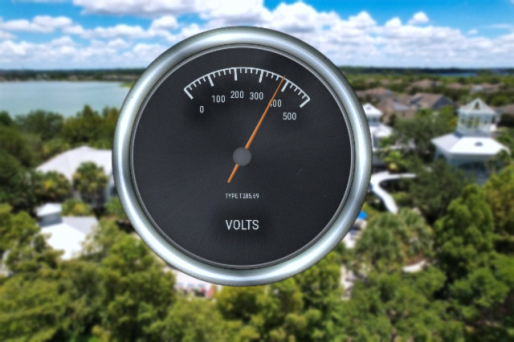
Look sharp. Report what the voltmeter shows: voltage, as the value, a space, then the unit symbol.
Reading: 380 V
